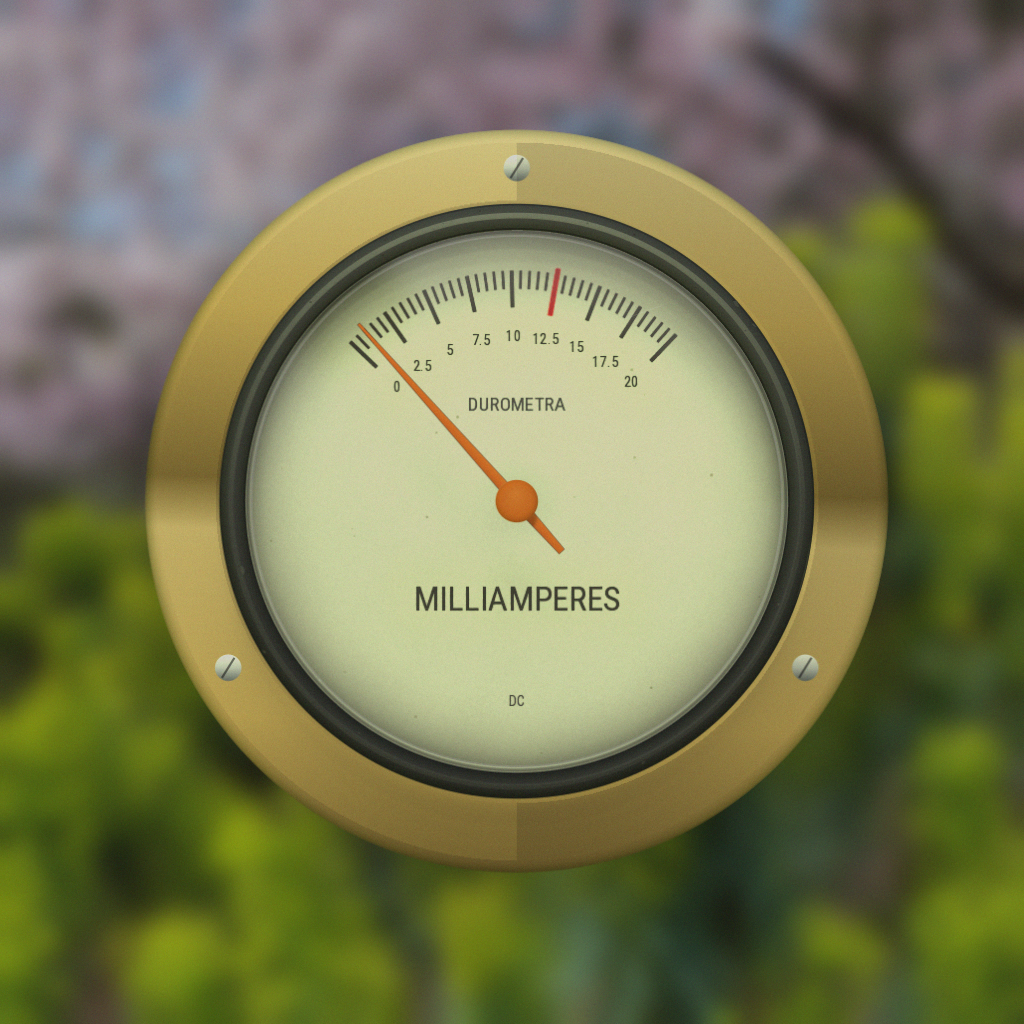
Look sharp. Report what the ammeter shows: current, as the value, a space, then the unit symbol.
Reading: 1 mA
